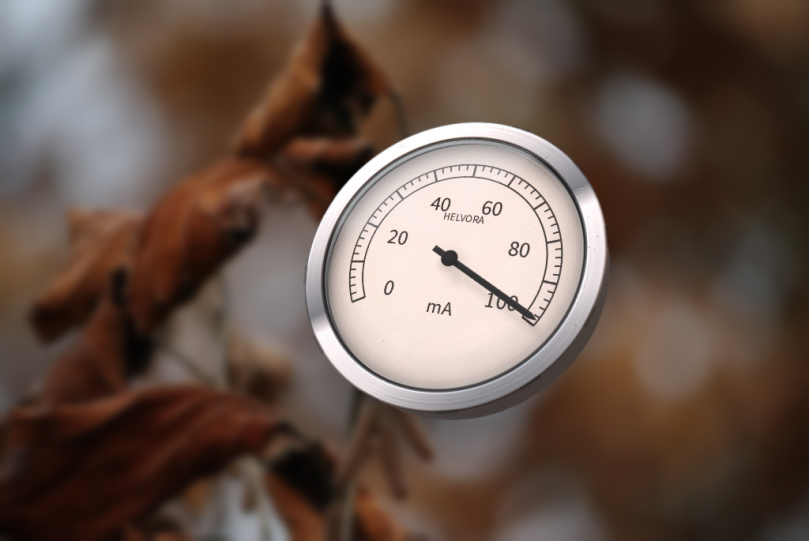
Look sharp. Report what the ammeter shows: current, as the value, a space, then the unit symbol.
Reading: 99 mA
